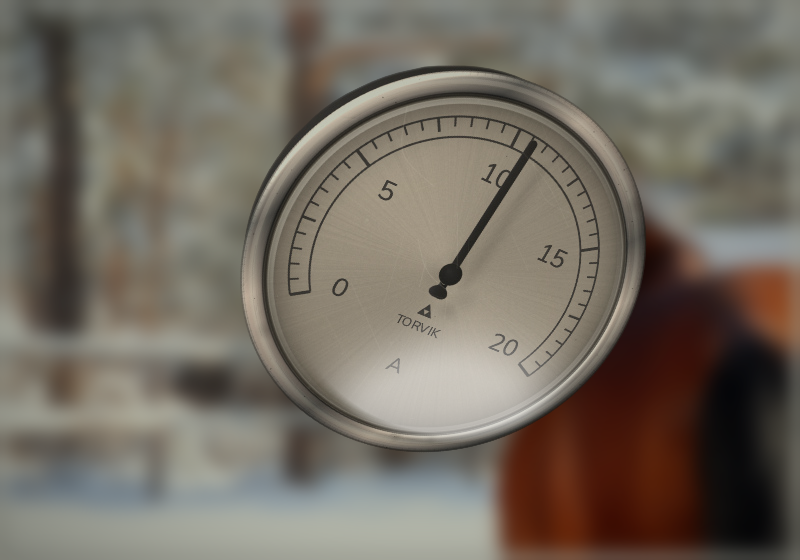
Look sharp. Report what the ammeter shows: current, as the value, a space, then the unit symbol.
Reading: 10.5 A
